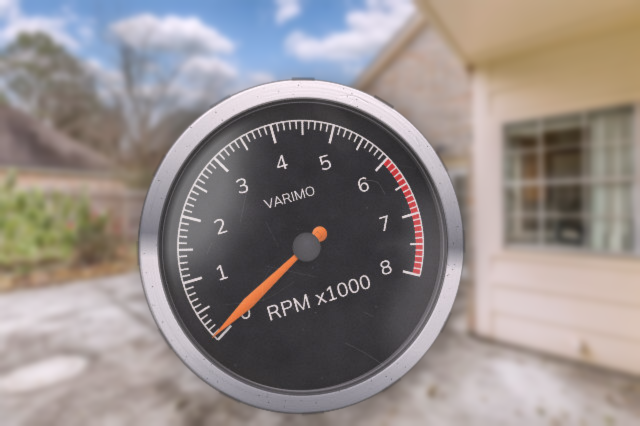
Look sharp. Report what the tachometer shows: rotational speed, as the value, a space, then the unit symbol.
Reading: 100 rpm
